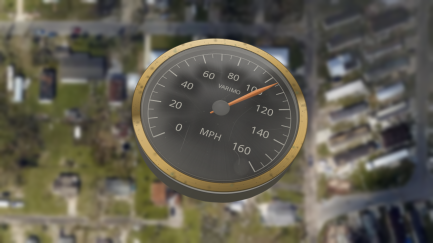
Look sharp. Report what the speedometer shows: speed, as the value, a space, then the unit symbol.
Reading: 105 mph
